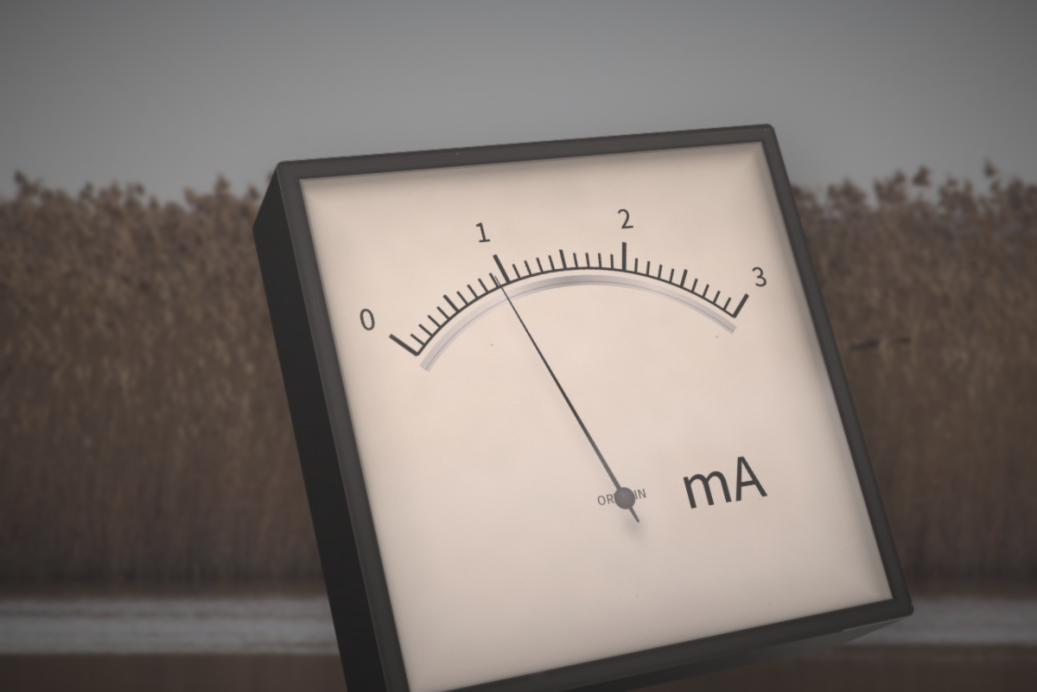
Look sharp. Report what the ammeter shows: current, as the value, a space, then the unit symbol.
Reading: 0.9 mA
